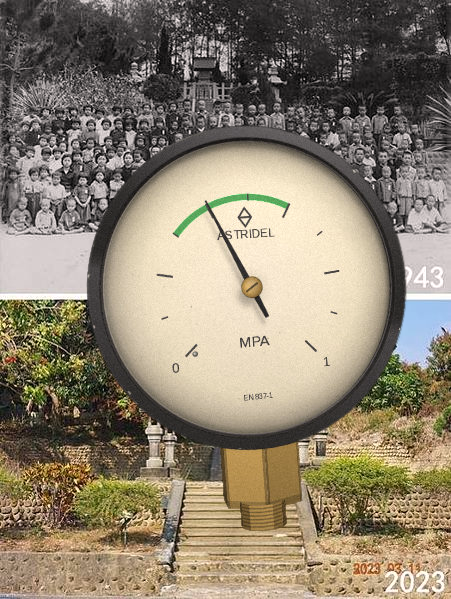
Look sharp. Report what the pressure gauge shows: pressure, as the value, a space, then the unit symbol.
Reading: 0.4 MPa
